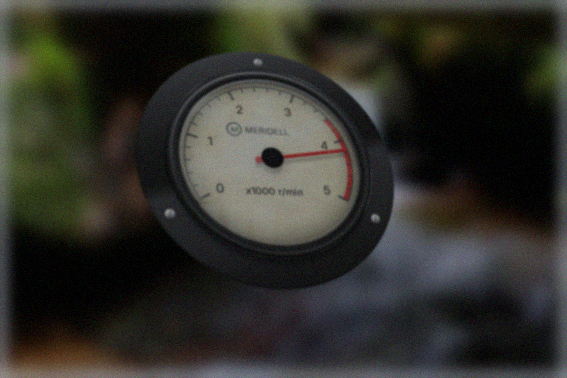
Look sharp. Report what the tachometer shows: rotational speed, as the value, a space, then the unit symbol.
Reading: 4200 rpm
